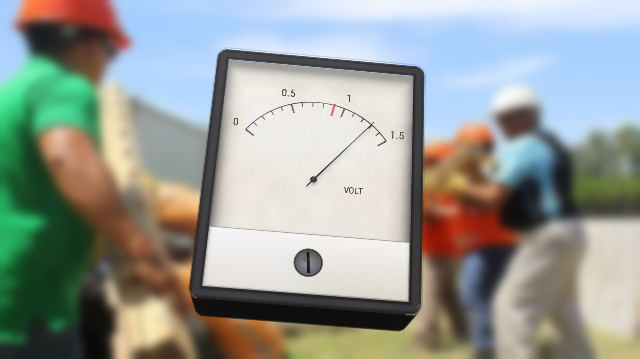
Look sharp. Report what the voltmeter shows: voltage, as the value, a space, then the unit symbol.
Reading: 1.3 V
